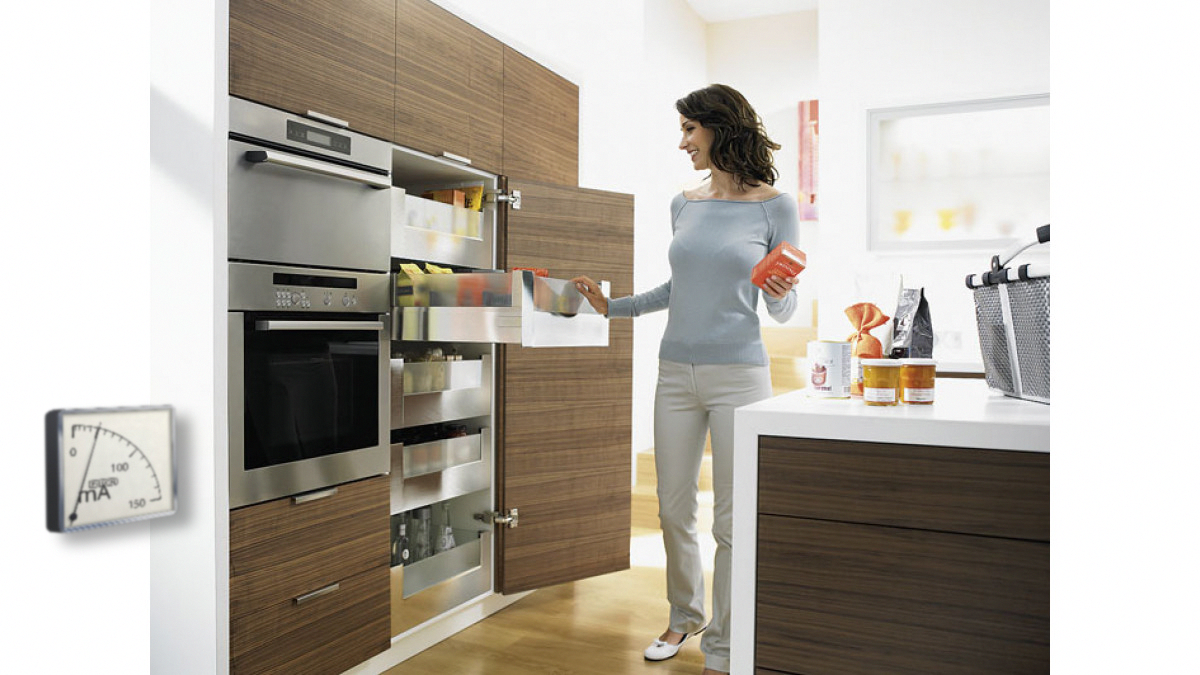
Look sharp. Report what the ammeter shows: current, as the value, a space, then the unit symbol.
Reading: 50 mA
